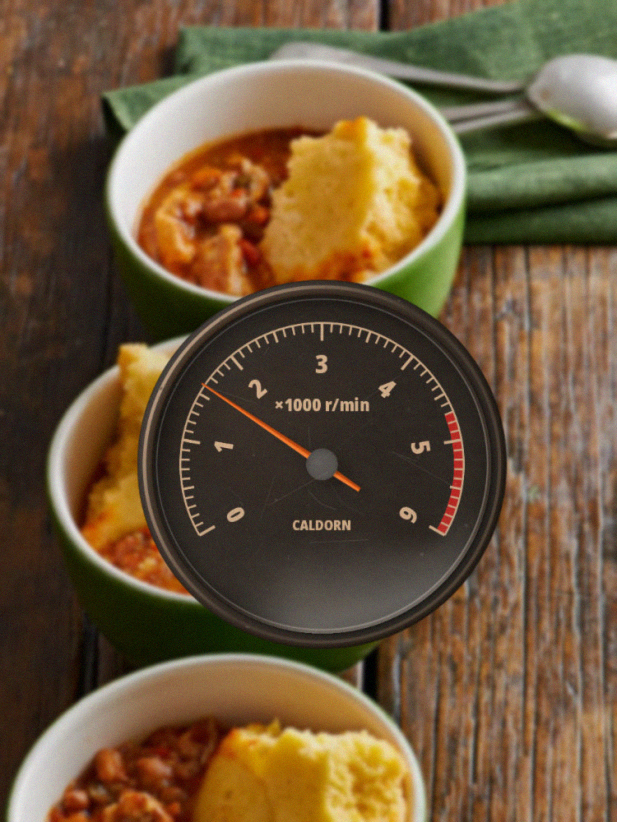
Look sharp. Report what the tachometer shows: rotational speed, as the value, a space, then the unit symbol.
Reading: 1600 rpm
